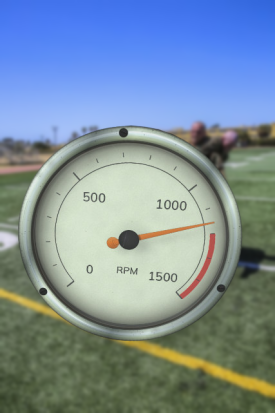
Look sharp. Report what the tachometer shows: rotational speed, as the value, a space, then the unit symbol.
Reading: 1150 rpm
